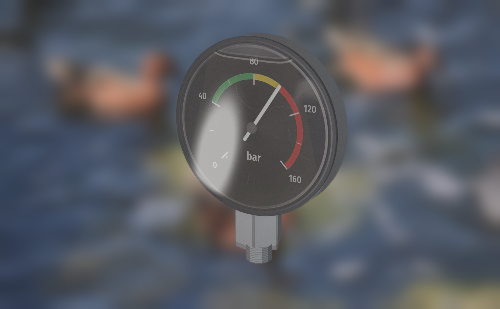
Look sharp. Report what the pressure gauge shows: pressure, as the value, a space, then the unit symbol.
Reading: 100 bar
